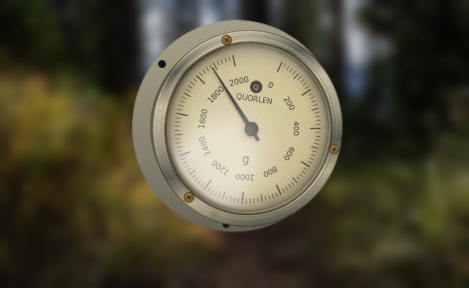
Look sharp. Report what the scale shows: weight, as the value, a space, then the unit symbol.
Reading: 1880 g
